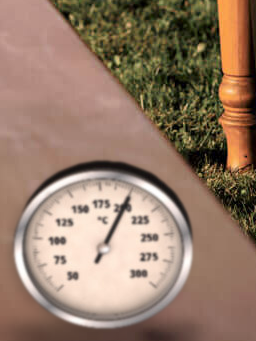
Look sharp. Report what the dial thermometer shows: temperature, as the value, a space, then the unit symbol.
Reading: 200 °C
